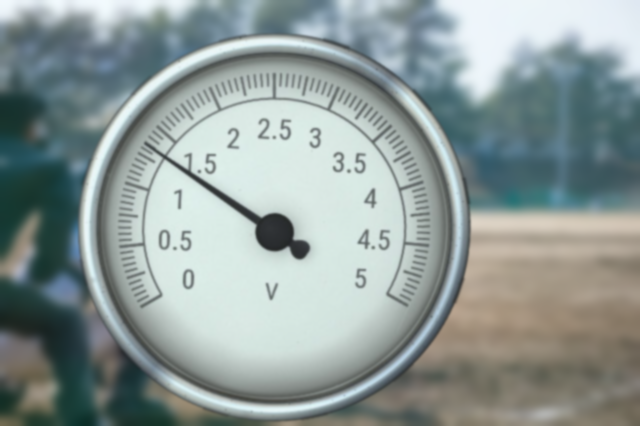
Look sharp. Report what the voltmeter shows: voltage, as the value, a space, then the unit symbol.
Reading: 1.35 V
